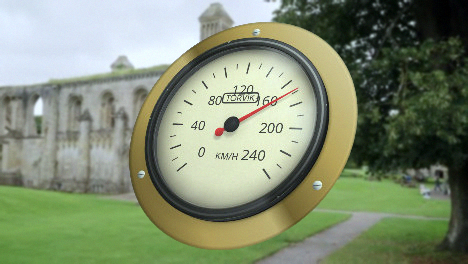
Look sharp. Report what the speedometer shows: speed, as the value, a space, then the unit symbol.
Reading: 170 km/h
